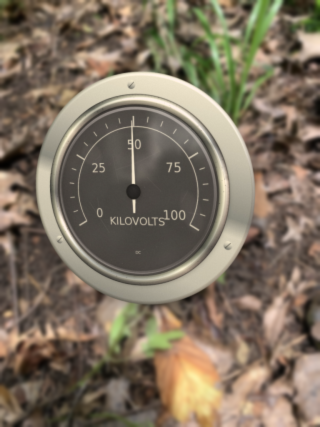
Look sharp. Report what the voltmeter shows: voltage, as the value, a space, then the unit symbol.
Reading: 50 kV
